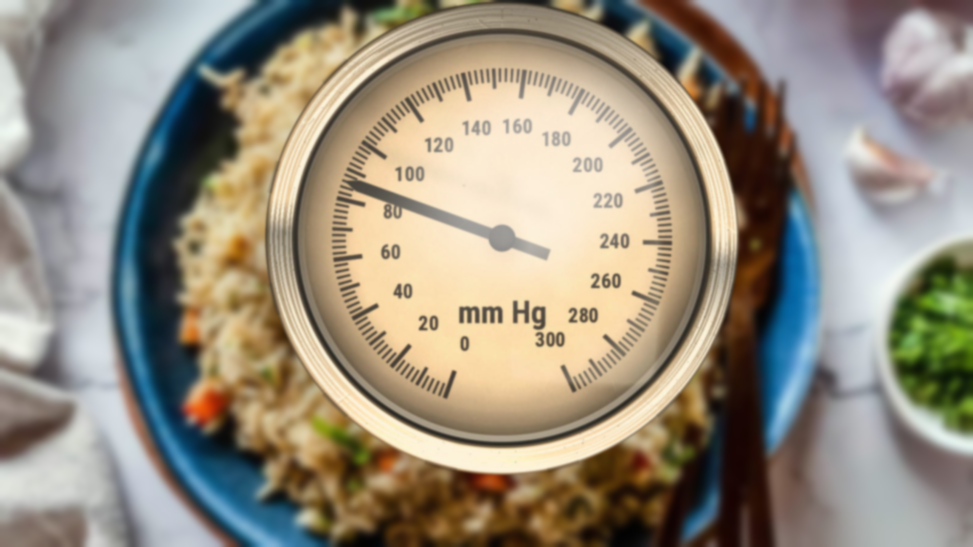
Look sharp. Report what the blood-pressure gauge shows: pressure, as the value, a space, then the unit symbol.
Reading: 86 mmHg
